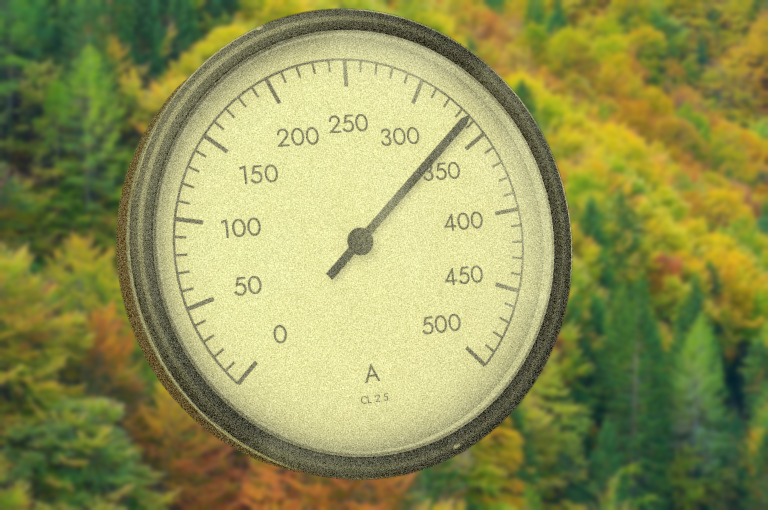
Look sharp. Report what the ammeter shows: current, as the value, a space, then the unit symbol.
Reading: 335 A
